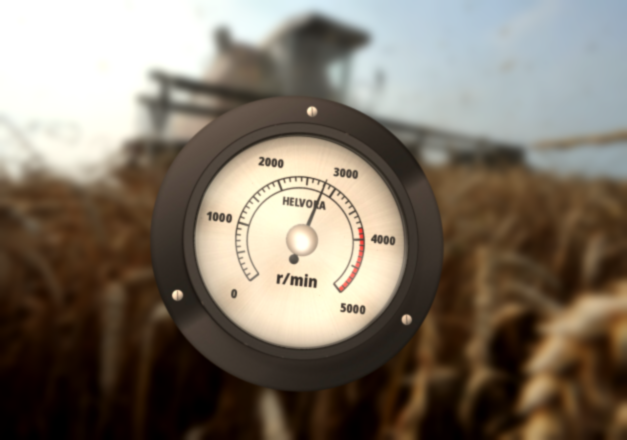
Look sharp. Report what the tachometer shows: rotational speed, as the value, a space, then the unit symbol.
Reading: 2800 rpm
